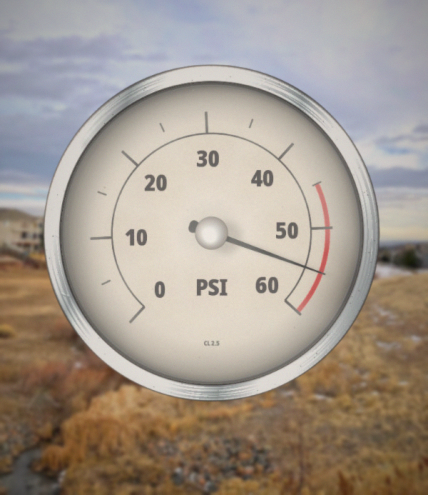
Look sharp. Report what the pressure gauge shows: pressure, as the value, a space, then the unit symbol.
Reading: 55 psi
